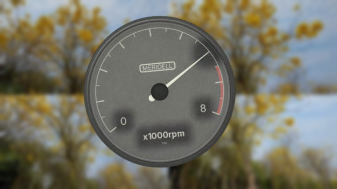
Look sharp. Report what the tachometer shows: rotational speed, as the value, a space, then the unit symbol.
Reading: 6000 rpm
